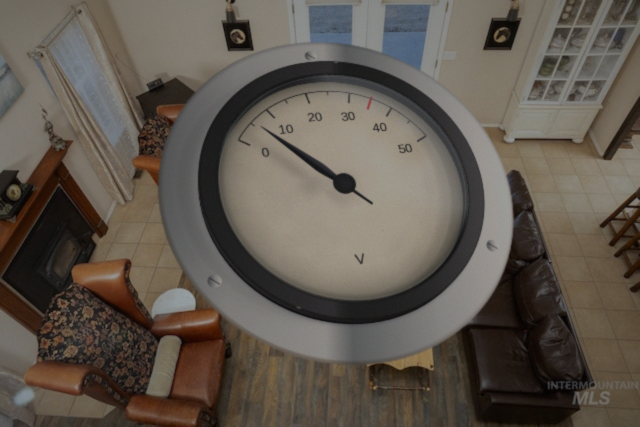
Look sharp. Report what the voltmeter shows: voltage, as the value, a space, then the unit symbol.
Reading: 5 V
